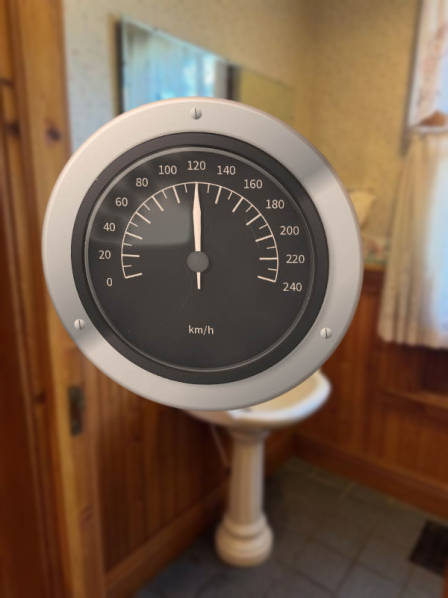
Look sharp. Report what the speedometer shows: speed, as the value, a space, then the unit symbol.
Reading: 120 km/h
